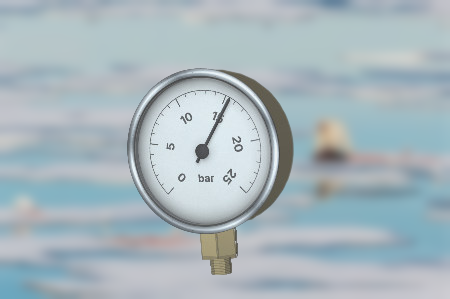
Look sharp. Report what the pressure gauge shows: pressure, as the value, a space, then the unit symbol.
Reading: 15.5 bar
